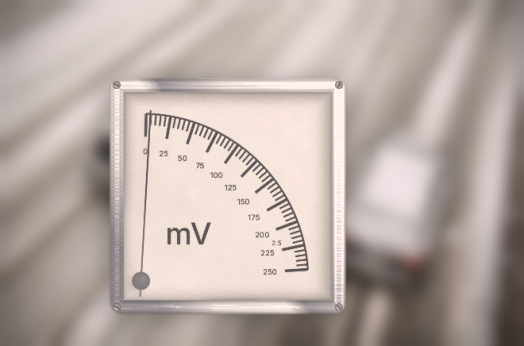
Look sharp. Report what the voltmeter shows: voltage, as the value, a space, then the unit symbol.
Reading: 5 mV
